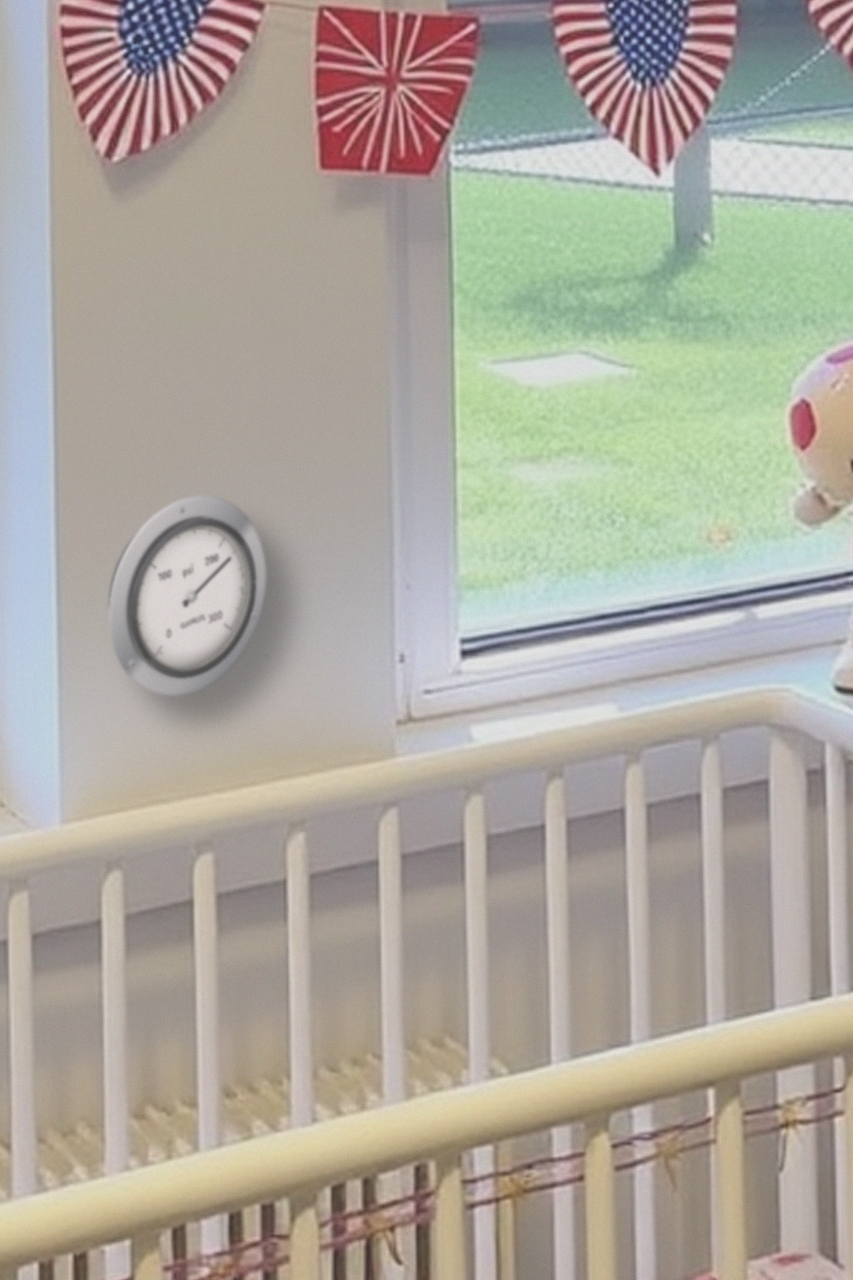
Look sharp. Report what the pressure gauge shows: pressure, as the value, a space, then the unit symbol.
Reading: 220 psi
